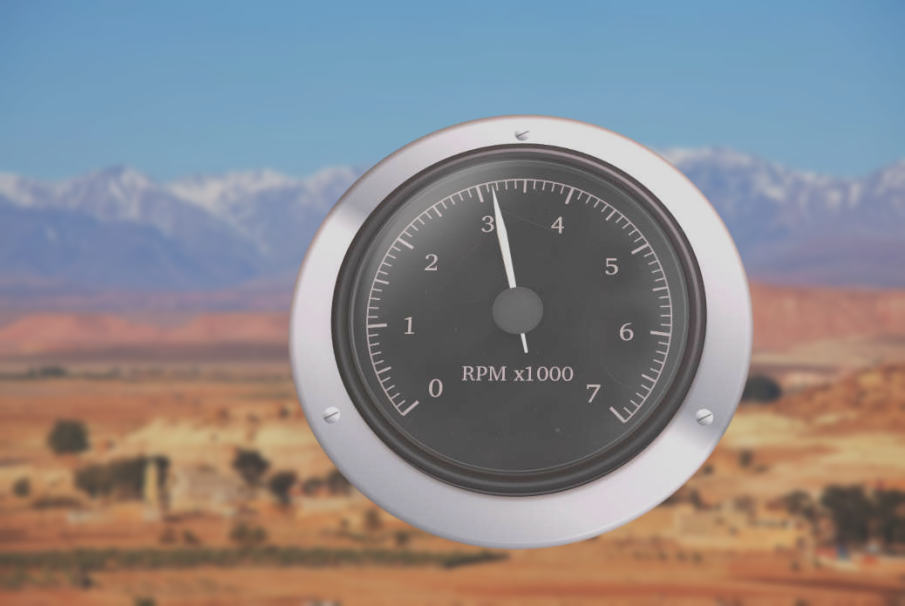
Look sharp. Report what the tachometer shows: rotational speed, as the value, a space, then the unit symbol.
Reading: 3150 rpm
